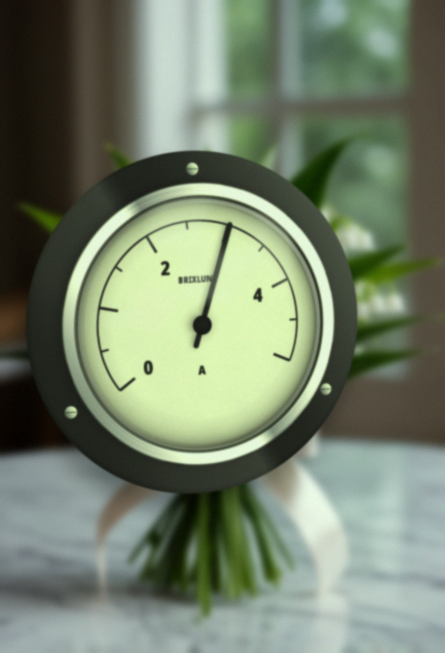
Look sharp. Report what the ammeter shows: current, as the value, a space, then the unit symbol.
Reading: 3 A
